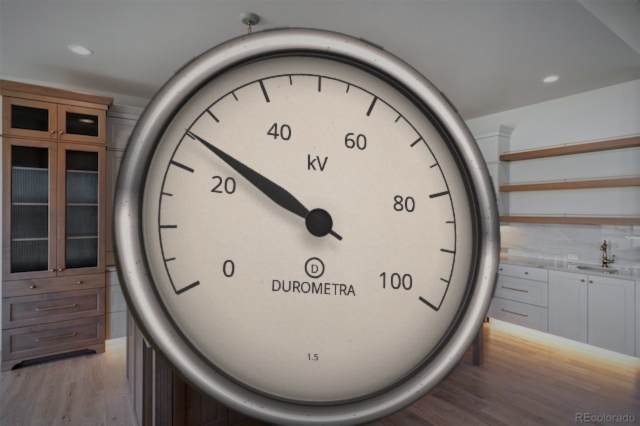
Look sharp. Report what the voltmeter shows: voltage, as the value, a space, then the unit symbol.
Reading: 25 kV
